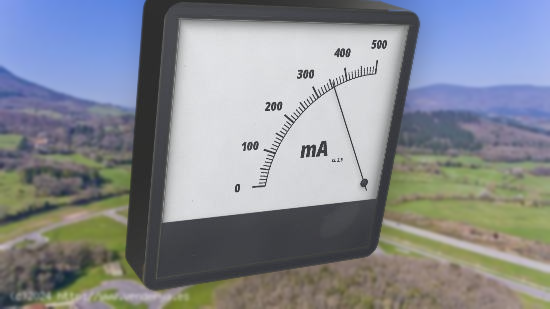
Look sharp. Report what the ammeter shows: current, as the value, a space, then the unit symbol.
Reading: 350 mA
